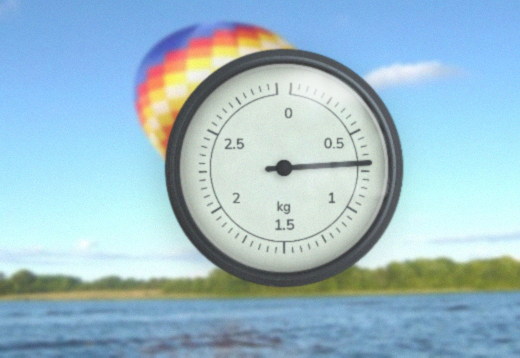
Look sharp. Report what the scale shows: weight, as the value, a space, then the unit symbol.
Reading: 0.7 kg
